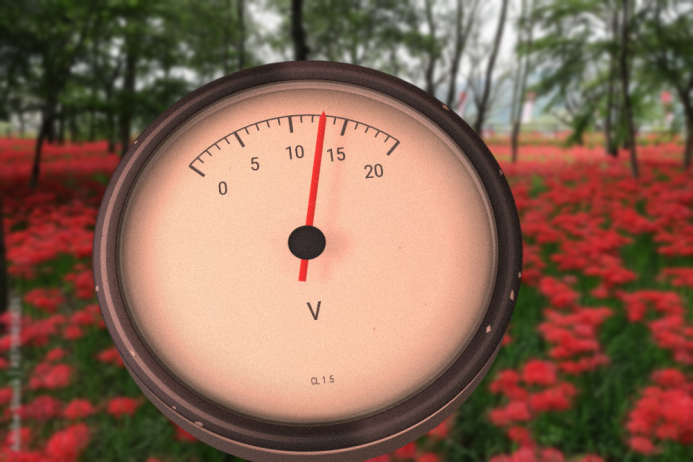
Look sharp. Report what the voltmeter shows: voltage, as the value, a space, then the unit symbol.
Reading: 13 V
